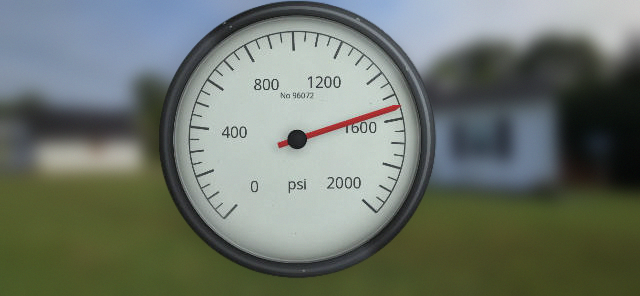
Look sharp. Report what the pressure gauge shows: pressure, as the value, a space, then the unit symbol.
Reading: 1550 psi
